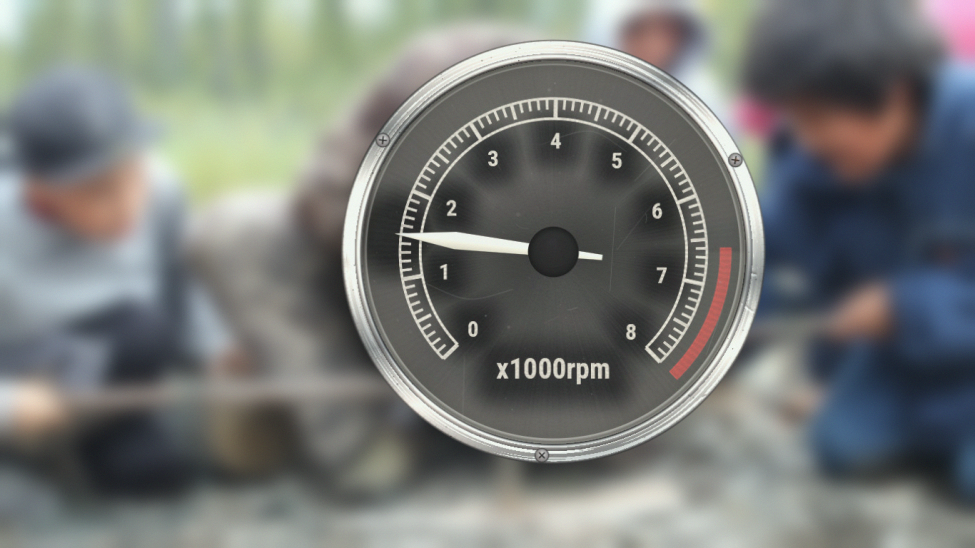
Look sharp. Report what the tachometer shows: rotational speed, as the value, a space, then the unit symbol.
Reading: 1500 rpm
